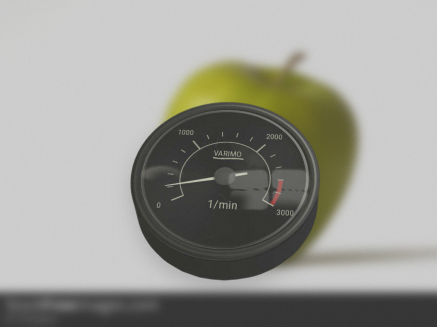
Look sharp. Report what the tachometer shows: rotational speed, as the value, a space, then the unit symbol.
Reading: 200 rpm
